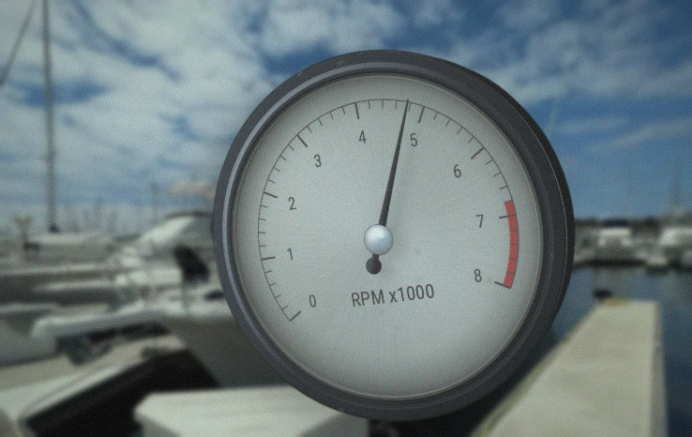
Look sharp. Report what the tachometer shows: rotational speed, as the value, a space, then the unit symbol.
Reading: 4800 rpm
